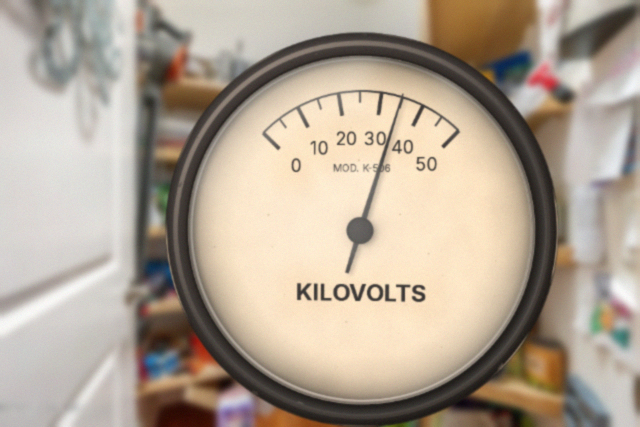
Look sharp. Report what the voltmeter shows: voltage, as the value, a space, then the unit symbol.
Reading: 35 kV
